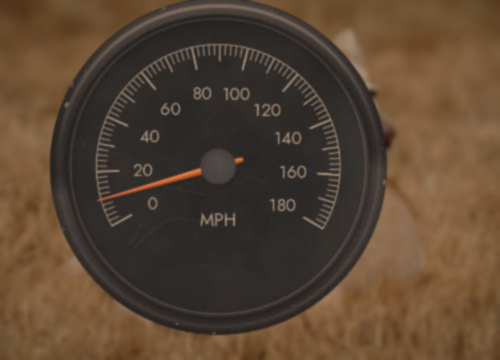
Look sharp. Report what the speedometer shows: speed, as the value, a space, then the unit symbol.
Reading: 10 mph
